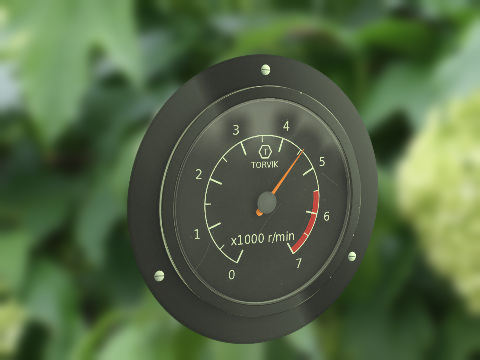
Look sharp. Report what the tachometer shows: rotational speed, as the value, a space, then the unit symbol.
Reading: 4500 rpm
